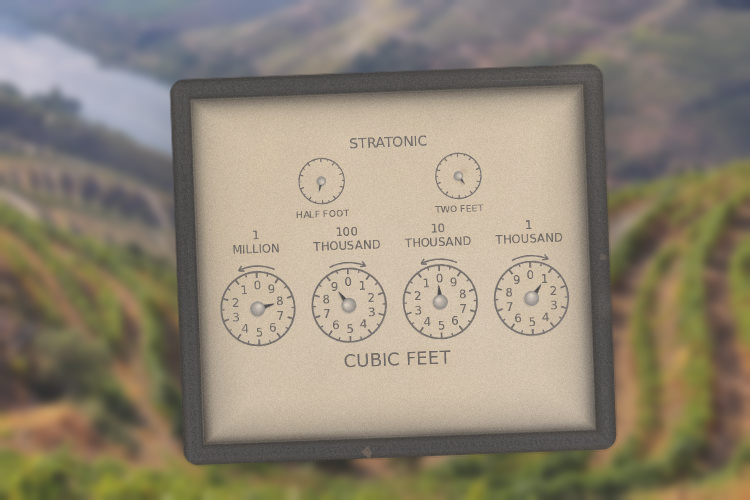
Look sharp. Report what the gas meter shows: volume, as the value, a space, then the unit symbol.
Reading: 790100 ft³
